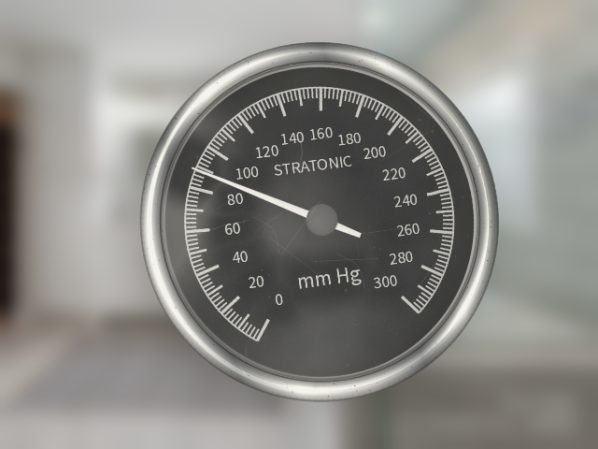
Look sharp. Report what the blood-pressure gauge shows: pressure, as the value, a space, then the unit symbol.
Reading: 88 mmHg
